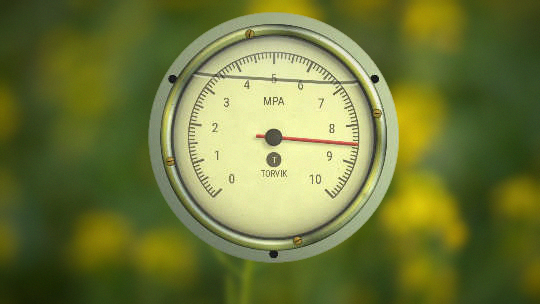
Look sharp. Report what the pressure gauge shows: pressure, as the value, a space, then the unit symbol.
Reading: 8.5 MPa
